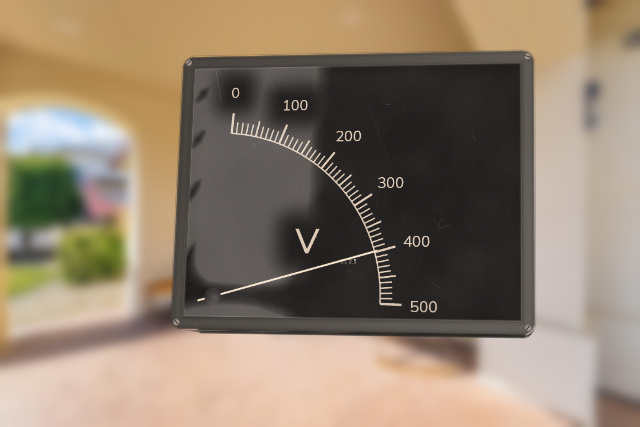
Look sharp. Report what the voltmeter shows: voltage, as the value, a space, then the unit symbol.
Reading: 400 V
